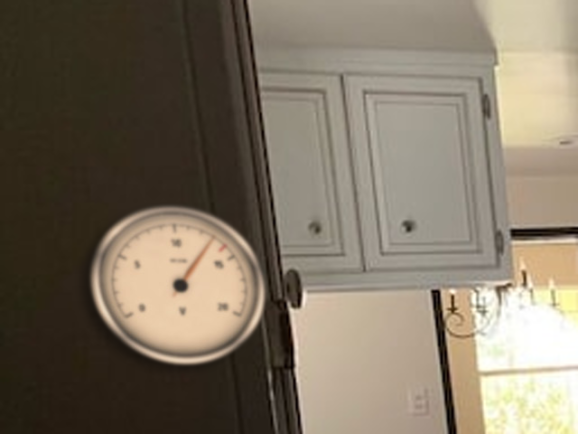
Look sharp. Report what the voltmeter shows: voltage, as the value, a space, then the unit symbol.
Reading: 13 V
